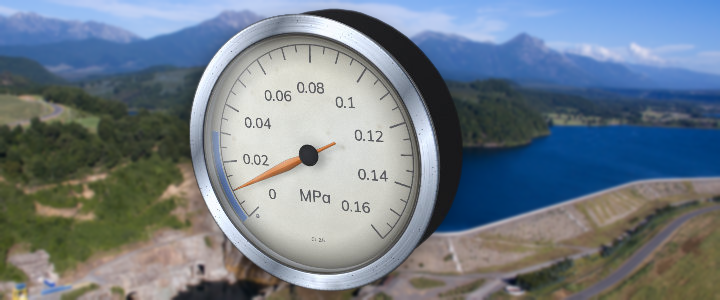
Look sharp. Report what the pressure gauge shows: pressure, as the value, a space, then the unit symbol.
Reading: 0.01 MPa
